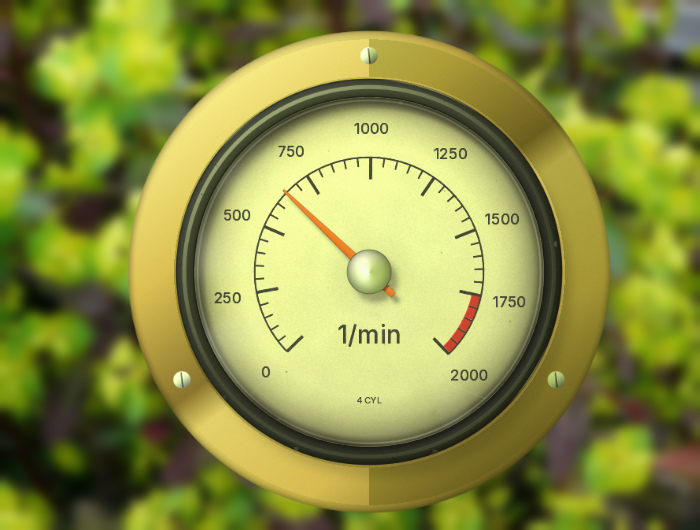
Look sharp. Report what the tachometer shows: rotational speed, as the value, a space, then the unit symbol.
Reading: 650 rpm
